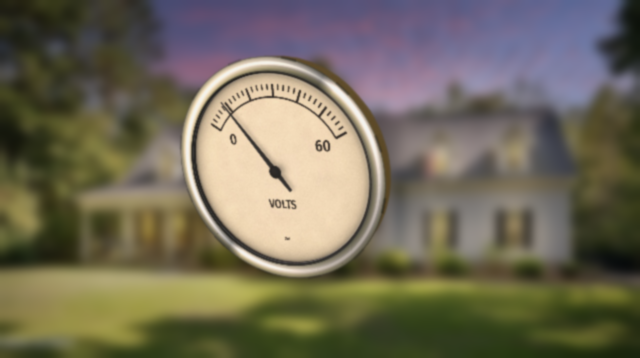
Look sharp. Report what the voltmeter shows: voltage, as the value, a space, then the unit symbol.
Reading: 10 V
